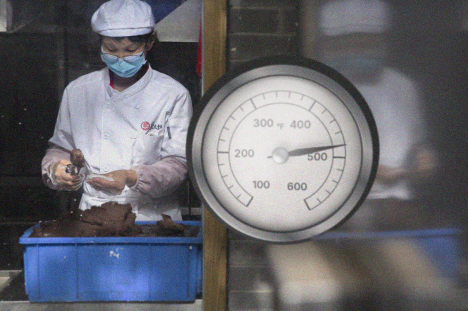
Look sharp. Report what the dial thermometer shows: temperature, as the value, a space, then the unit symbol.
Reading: 480 °F
